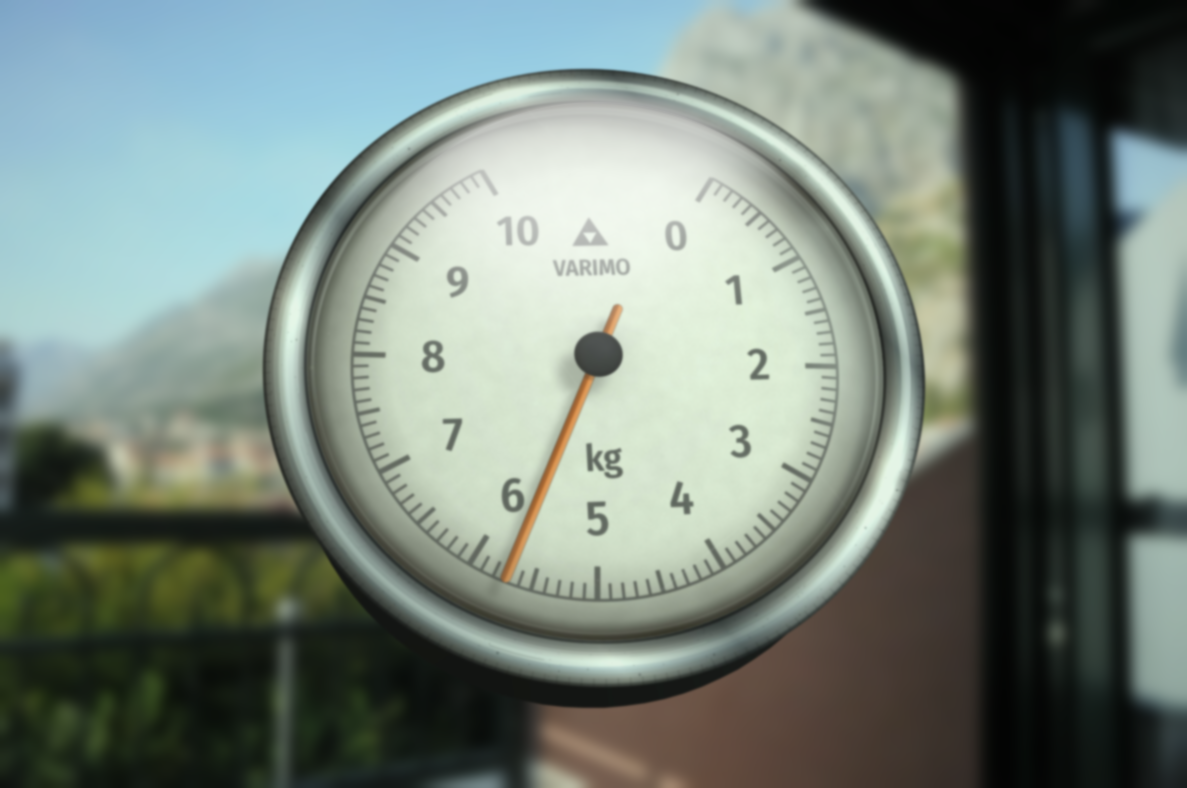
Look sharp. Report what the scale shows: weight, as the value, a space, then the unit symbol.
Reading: 5.7 kg
